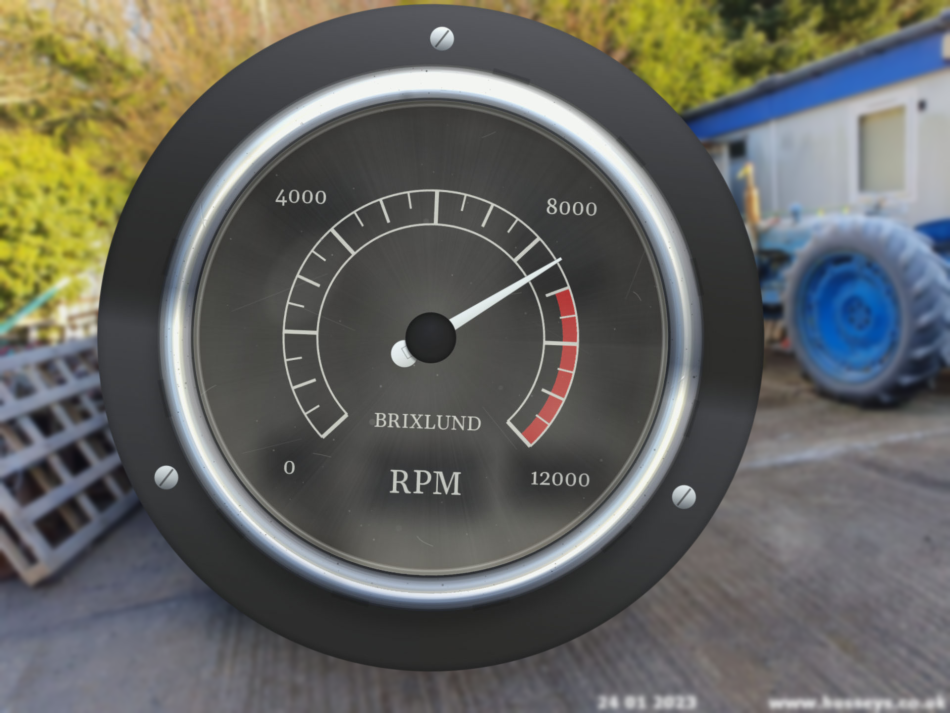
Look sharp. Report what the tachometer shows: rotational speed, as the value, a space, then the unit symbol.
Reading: 8500 rpm
